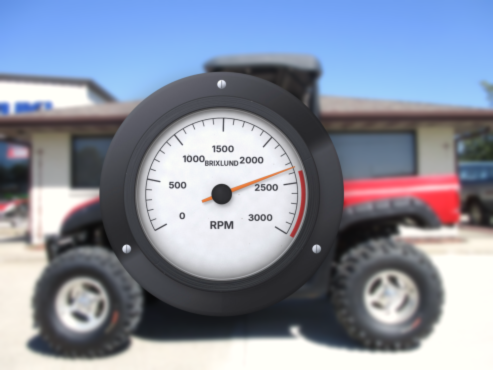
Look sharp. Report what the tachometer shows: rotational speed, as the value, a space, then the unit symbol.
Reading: 2350 rpm
